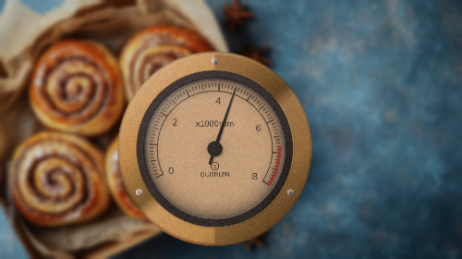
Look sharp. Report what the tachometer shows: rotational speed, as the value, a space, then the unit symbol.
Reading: 4500 rpm
